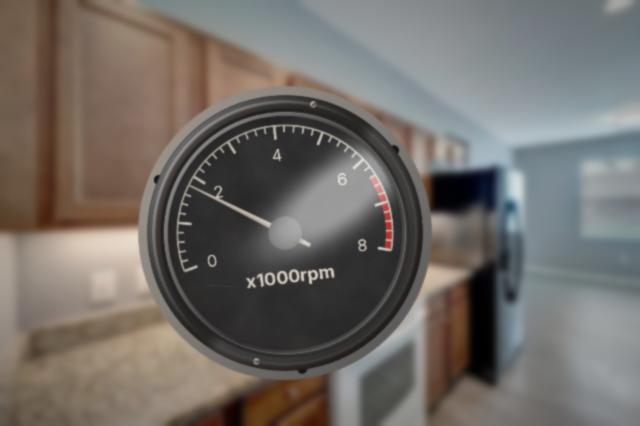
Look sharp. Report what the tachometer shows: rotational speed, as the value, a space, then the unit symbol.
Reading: 1800 rpm
